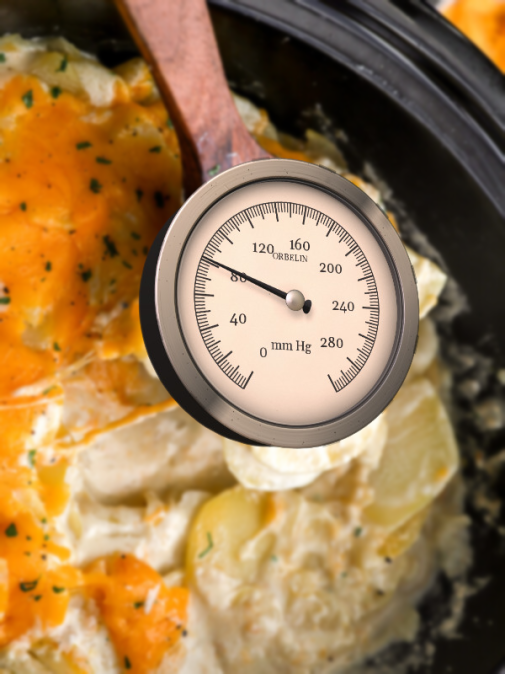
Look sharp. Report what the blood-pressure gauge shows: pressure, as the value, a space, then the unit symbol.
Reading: 80 mmHg
